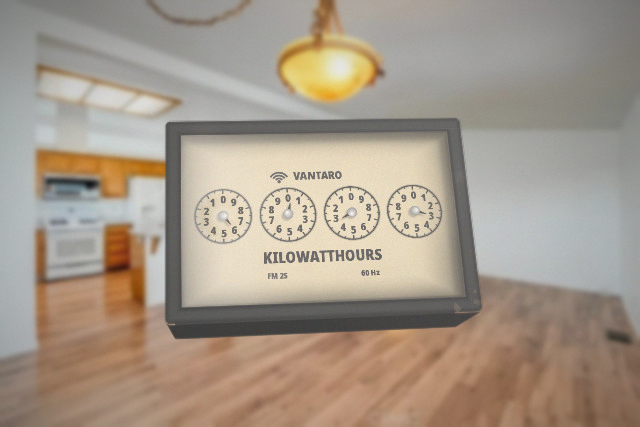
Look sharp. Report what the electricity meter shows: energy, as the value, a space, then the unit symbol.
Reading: 6033 kWh
